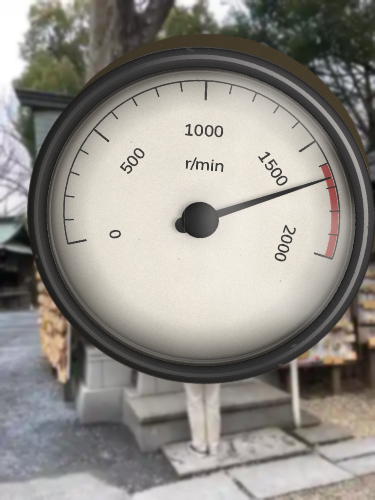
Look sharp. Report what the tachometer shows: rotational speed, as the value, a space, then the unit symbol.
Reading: 1650 rpm
